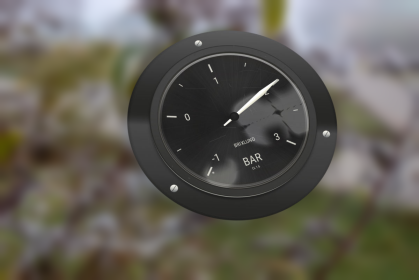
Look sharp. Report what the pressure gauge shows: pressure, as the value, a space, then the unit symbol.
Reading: 2 bar
